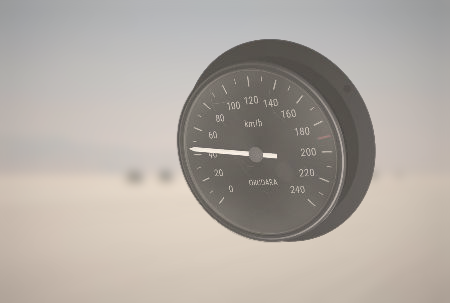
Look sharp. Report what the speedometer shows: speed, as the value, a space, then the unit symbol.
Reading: 45 km/h
